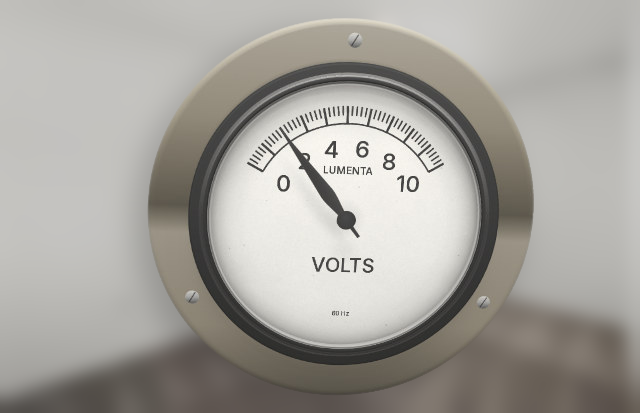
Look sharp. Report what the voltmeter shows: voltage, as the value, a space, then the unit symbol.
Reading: 2 V
